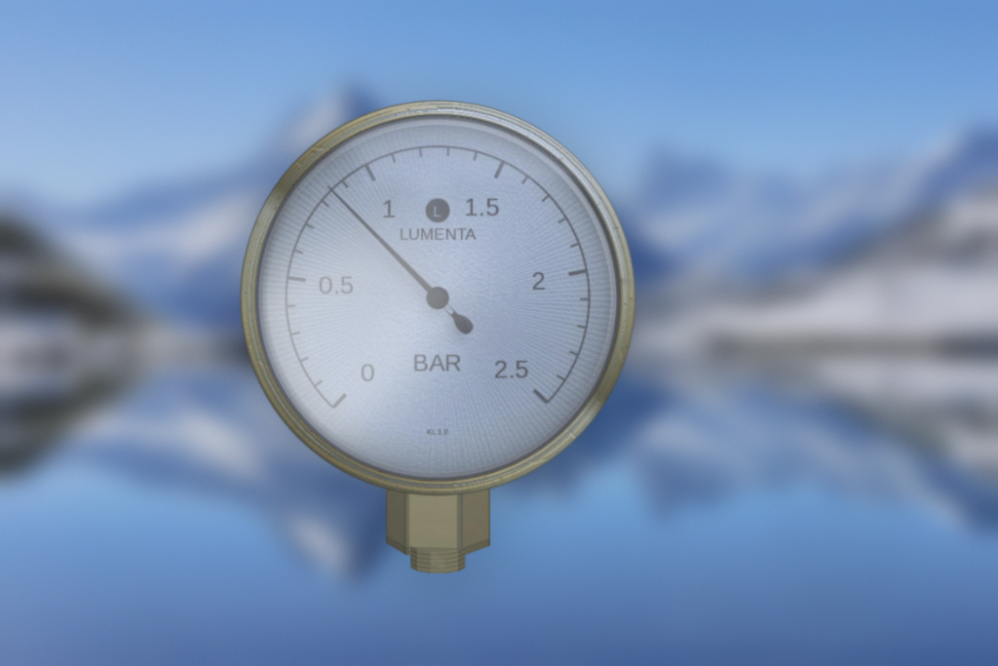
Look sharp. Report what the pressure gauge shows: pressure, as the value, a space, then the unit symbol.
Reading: 0.85 bar
